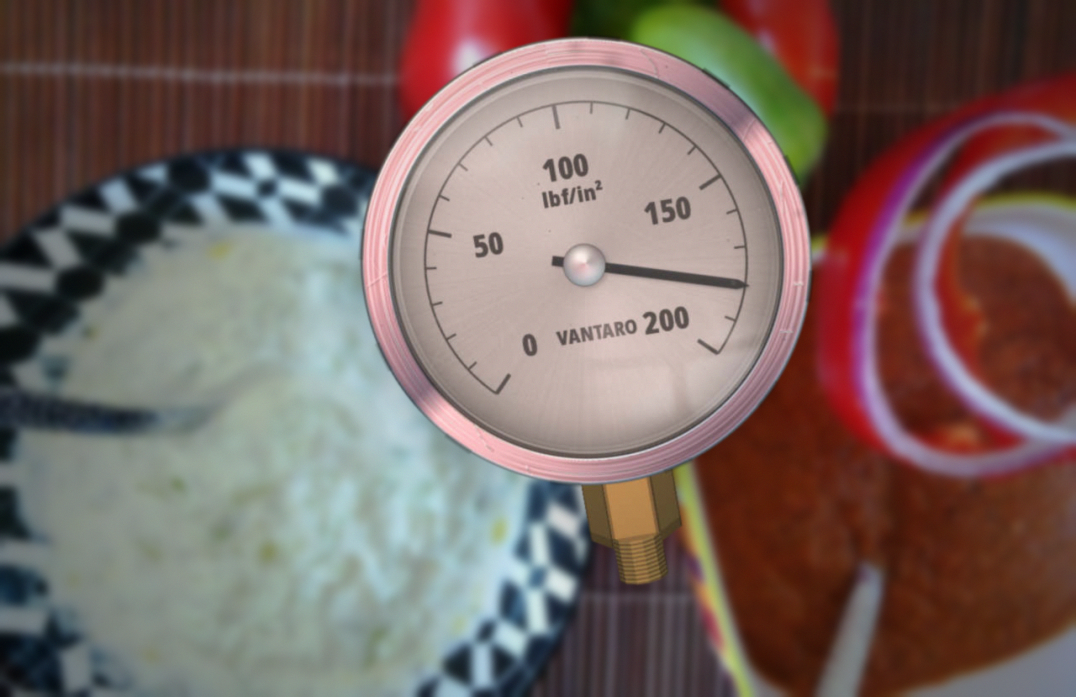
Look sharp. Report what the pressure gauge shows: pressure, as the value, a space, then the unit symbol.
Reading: 180 psi
